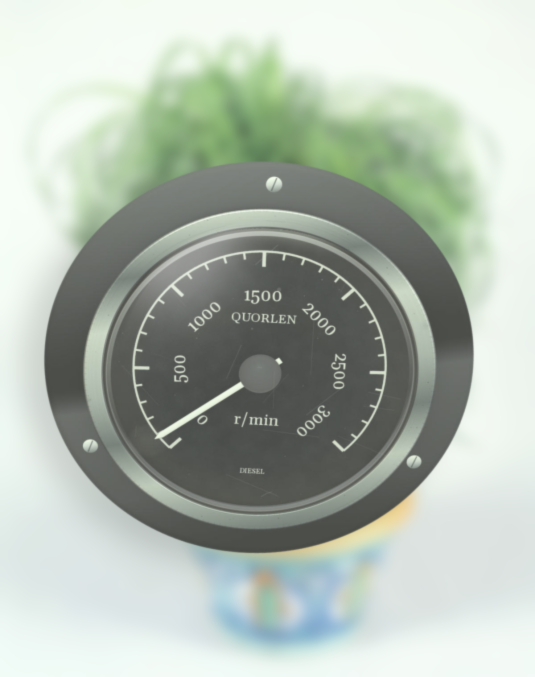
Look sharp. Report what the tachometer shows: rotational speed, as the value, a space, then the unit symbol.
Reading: 100 rpm
